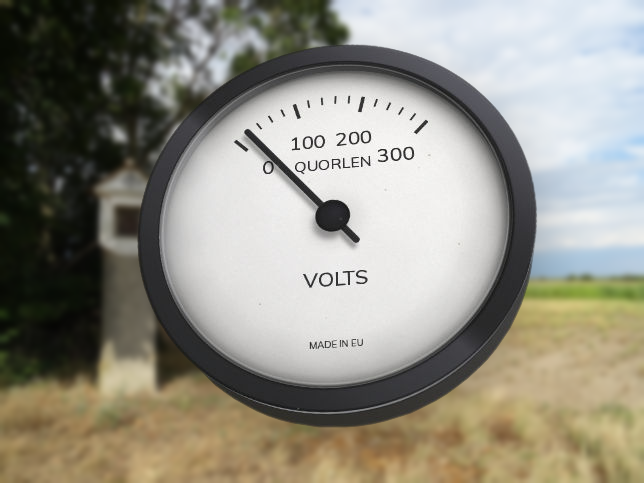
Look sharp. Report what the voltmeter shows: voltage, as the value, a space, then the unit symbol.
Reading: 20 V
